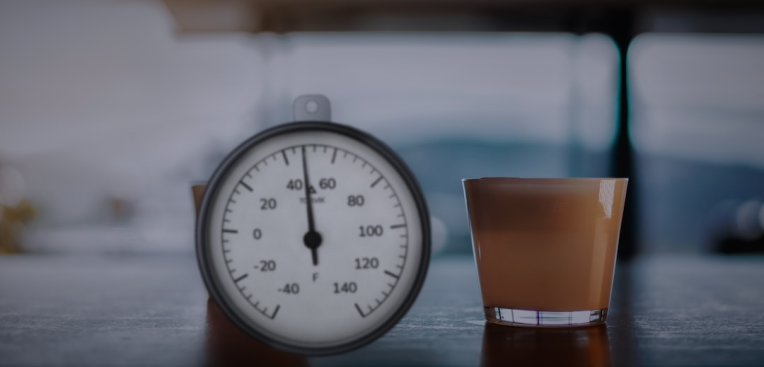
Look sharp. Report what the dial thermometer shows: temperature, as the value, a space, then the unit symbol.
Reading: 48 °F
